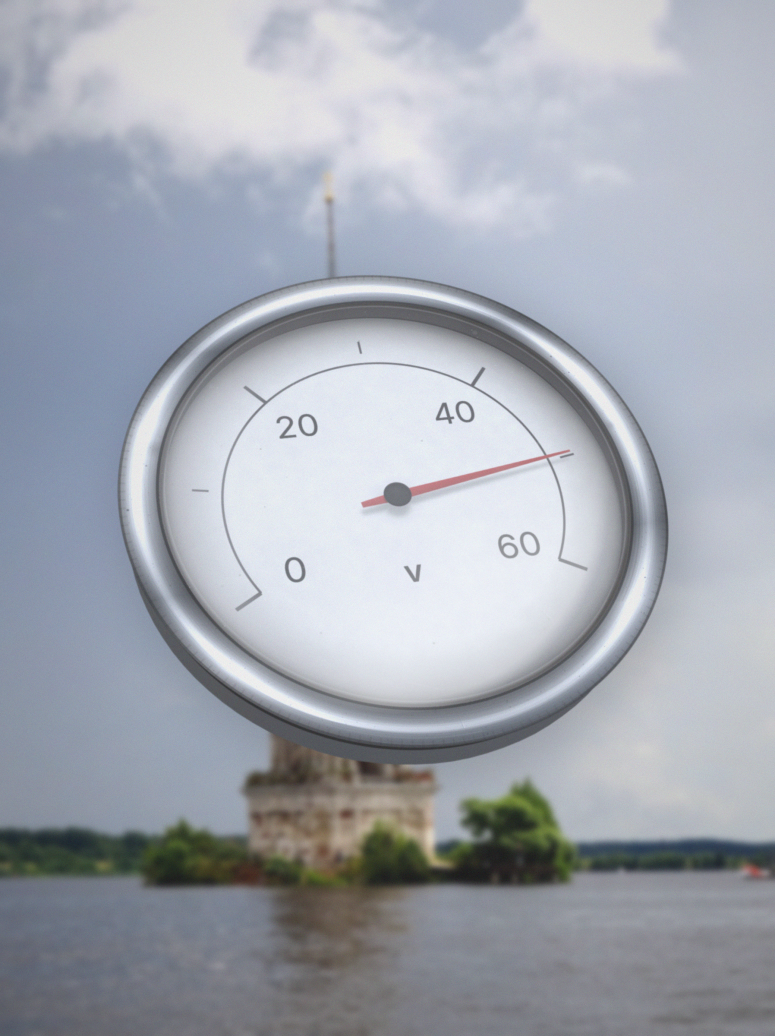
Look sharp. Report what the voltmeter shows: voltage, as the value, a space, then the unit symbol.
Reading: 50 V
